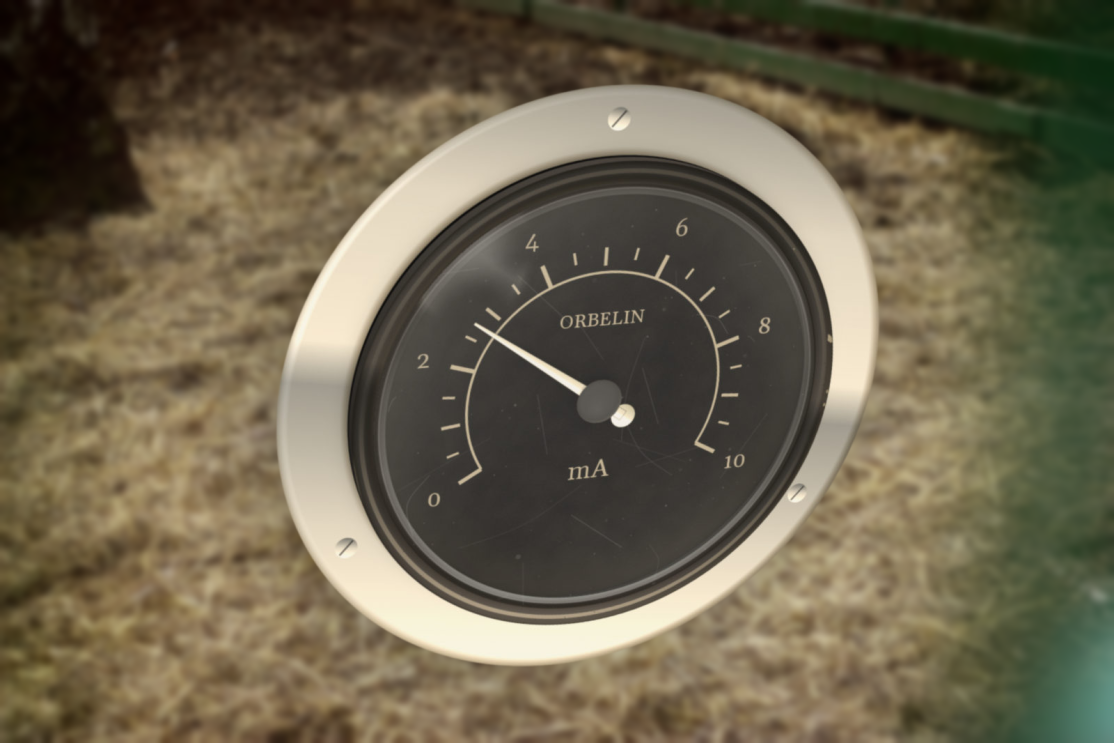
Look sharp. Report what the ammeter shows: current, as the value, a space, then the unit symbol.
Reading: 2.75 mA
